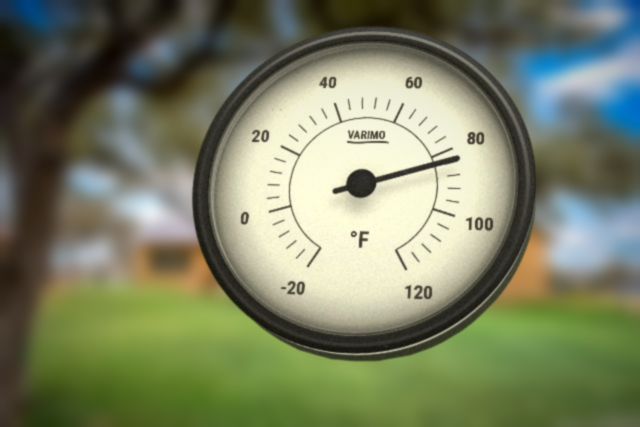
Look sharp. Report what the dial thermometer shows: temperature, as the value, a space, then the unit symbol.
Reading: 84 °F
